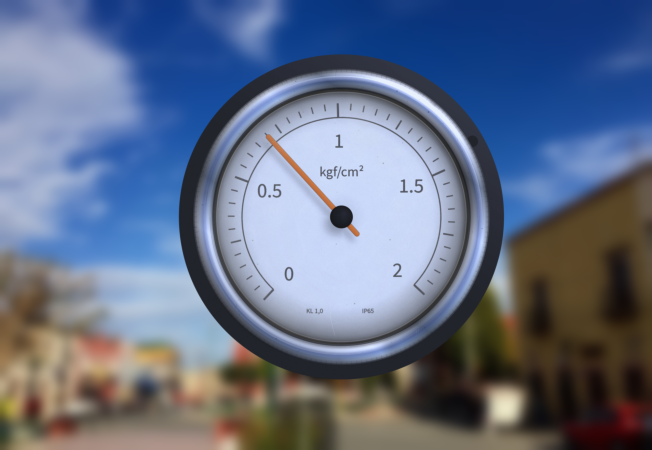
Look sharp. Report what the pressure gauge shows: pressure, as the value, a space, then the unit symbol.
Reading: 0.7 kg/cm²
